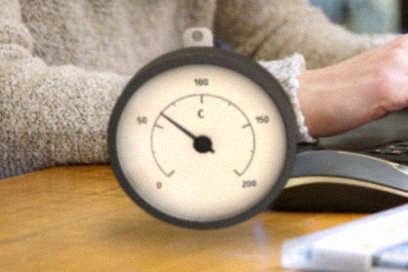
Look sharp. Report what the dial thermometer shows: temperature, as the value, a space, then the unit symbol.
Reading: 62.5 °C
